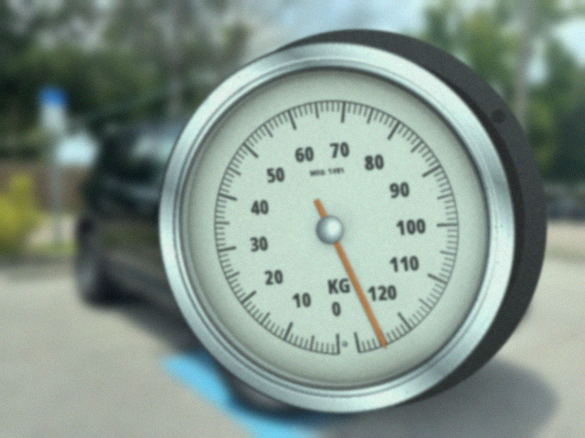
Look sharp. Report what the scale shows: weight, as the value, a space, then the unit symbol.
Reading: 125 kg
